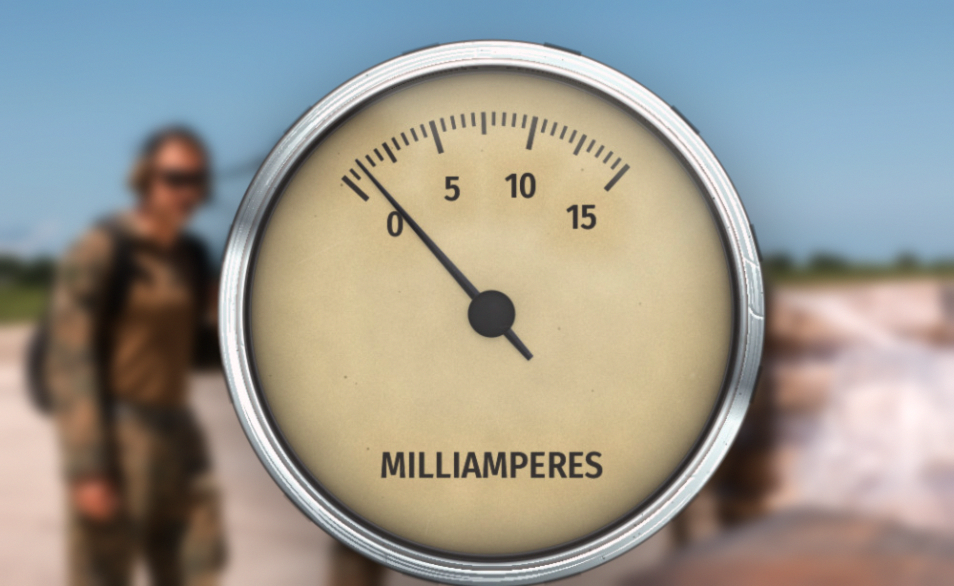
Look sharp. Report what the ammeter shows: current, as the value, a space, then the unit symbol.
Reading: 1 mA
